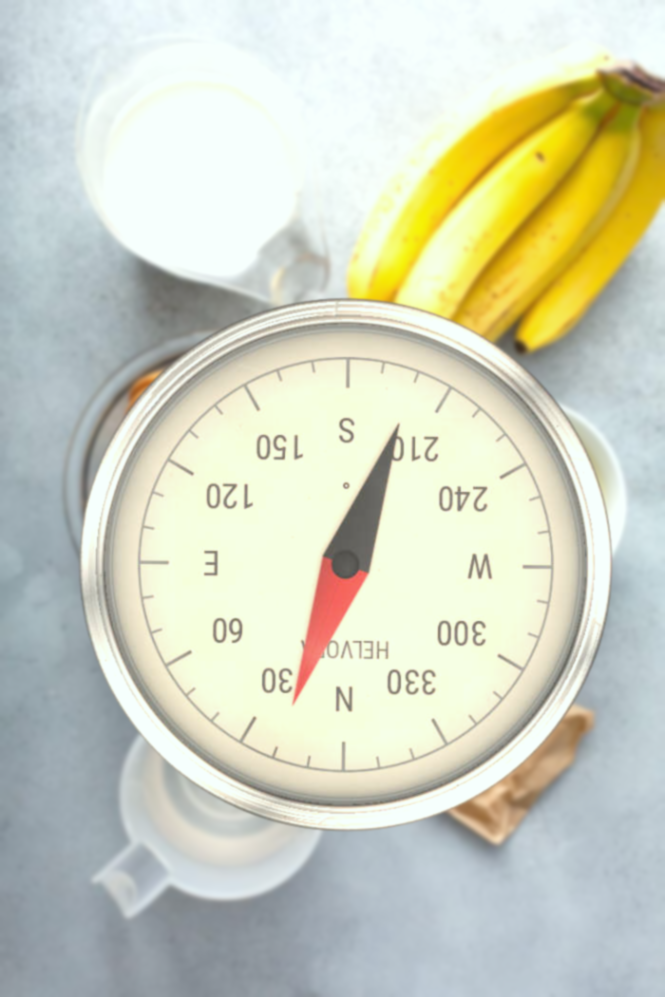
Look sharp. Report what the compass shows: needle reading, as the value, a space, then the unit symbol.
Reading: 20 °
